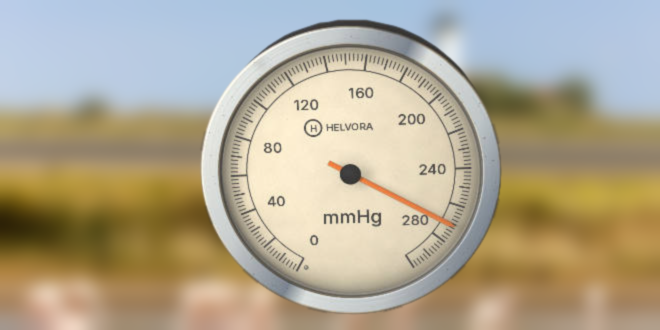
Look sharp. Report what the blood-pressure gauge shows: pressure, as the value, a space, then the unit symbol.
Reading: 270 mmHg
